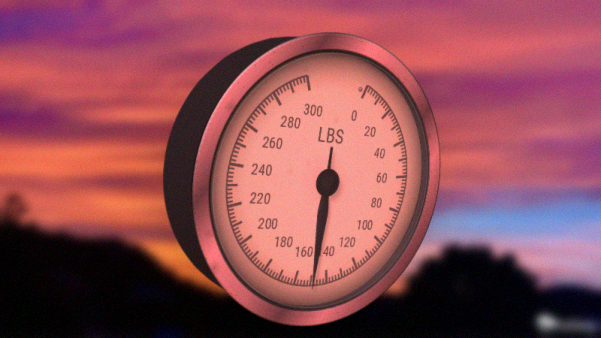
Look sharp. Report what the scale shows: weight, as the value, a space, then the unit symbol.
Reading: 150 lb
